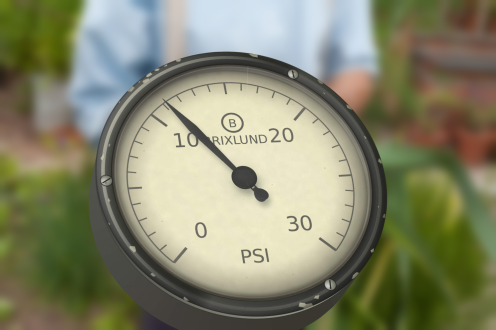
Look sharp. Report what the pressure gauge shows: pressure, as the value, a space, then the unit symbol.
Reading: 11 psi
